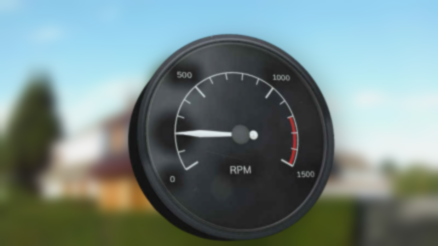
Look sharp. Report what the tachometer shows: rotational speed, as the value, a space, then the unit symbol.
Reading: 200 rpm
